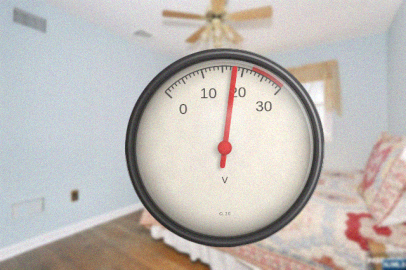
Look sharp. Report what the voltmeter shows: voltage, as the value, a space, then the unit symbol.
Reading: 18 V
